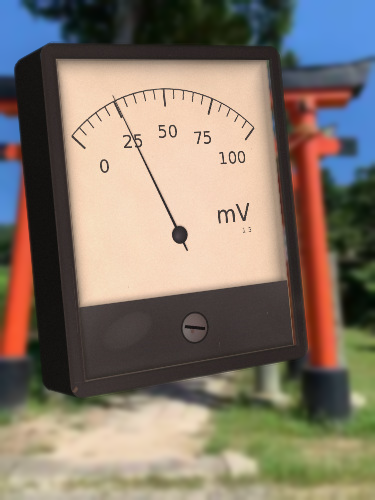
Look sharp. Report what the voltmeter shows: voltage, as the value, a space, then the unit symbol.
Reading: 25 mV
